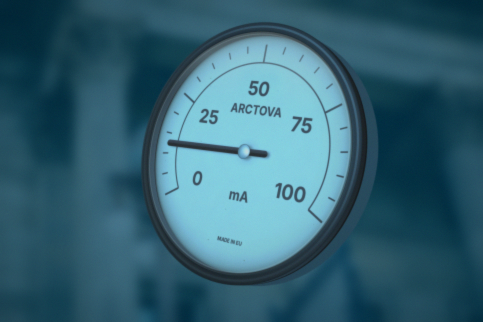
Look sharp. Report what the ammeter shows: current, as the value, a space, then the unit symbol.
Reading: 12.5 mA
